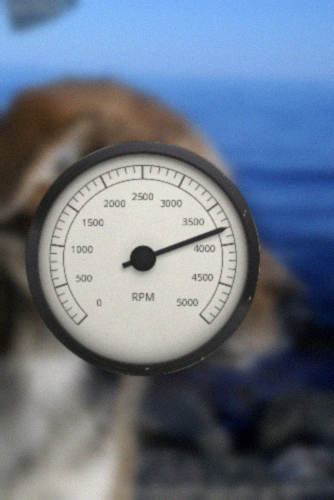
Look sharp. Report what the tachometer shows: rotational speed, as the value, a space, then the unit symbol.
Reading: 3800 rpm
